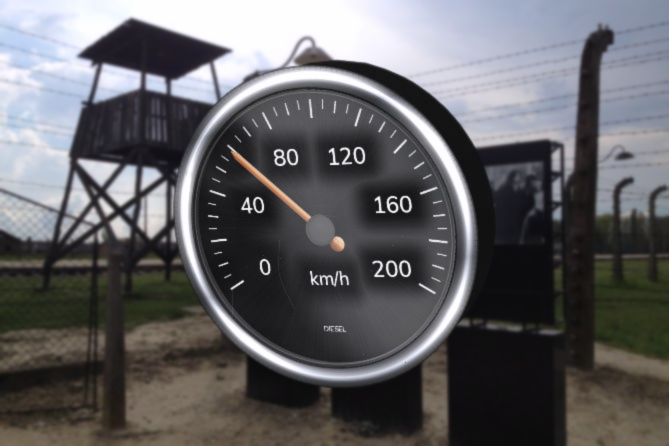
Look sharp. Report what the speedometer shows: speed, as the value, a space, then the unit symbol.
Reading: 60 km/h
